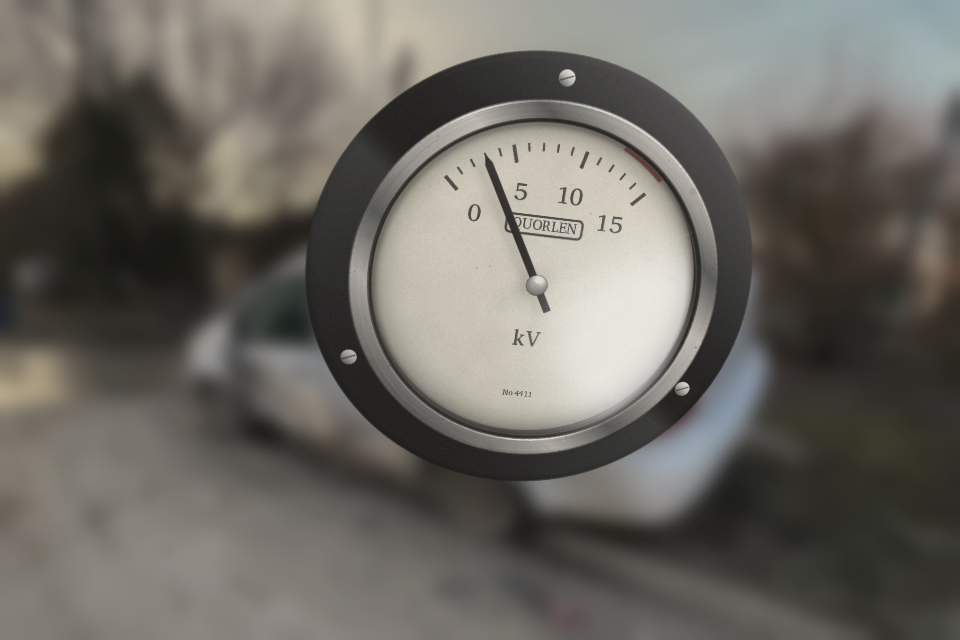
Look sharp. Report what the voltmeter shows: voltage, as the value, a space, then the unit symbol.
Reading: 3 kV
